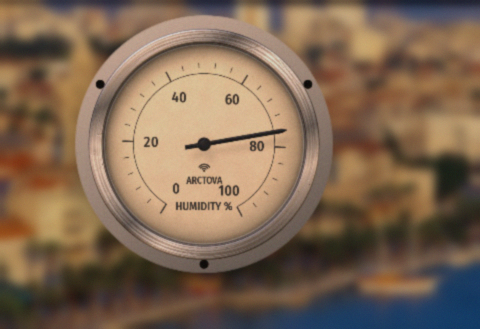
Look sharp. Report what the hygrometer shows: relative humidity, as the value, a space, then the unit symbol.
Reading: 76 %
